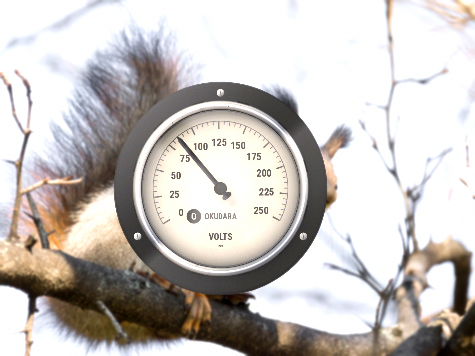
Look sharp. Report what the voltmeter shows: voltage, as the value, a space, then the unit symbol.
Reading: 85 V
